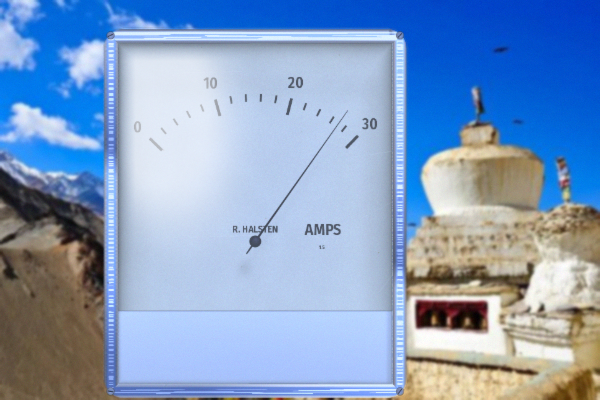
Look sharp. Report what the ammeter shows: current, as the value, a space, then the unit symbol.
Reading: 27 A
